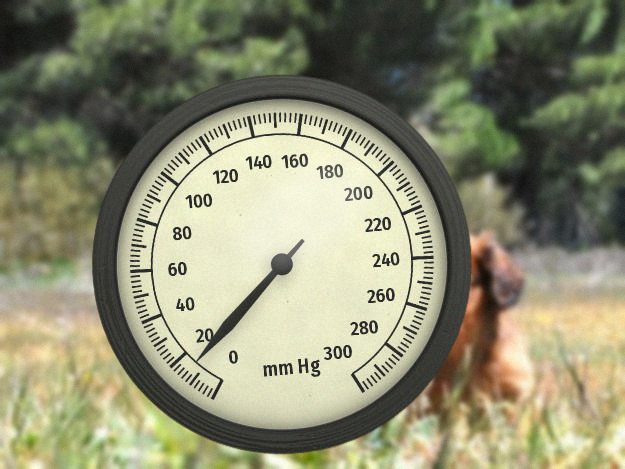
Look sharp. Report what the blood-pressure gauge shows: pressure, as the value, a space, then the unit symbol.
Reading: 14 mmHg
